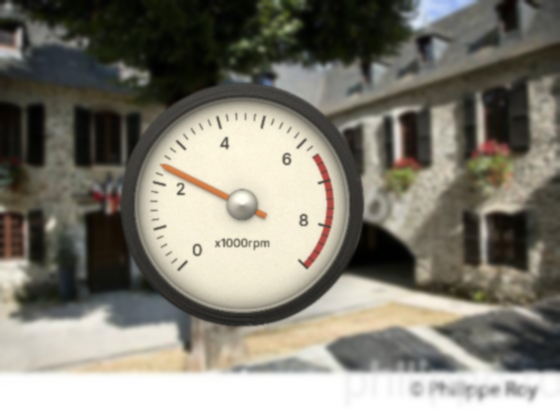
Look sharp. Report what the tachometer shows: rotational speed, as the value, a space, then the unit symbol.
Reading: 2400 rpm
